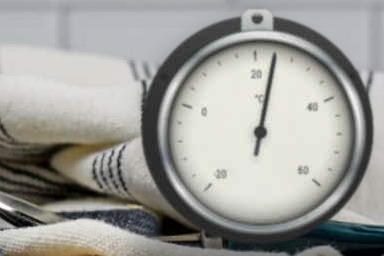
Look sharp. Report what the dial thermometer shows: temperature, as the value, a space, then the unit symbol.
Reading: 24 °C
